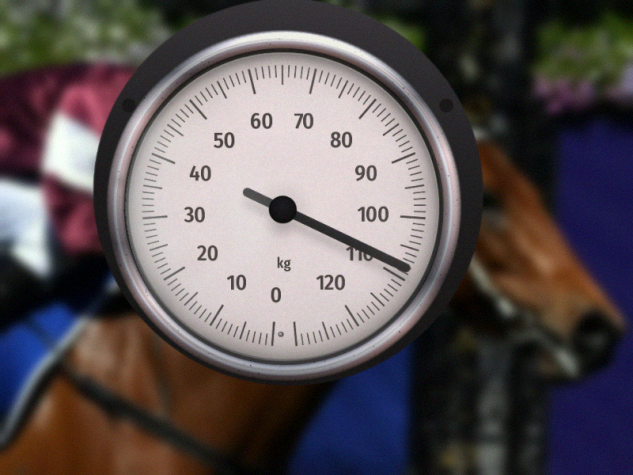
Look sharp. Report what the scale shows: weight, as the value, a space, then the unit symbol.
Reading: 108 kg
